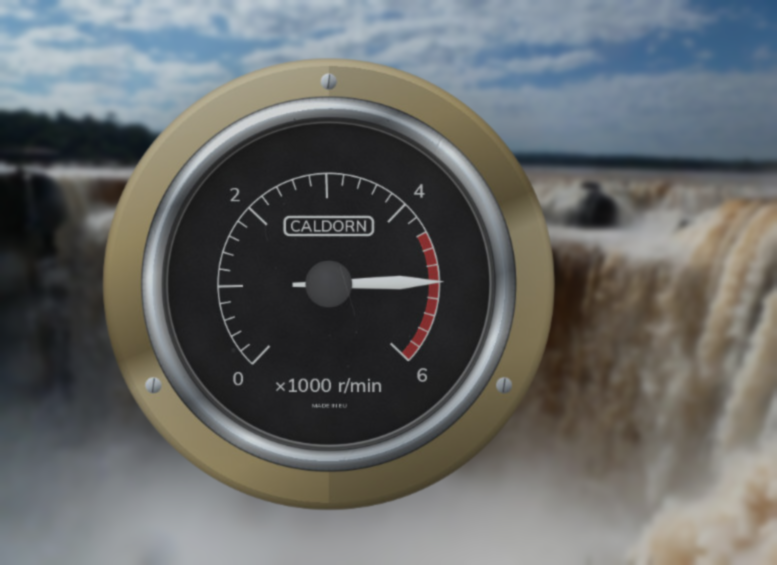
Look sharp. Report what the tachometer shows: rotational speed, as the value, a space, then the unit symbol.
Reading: 5000 rpm
